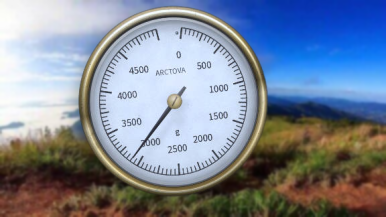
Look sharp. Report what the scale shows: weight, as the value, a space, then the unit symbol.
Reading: 3100 g
